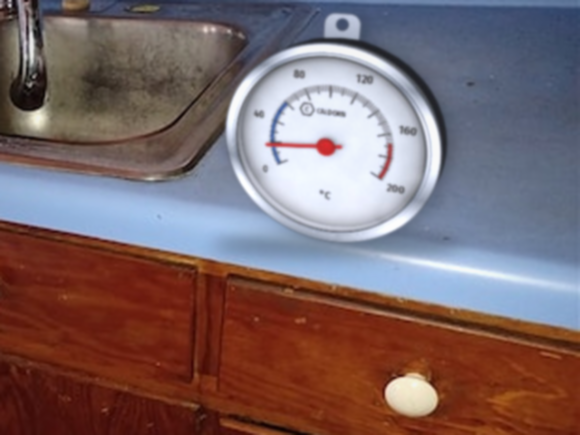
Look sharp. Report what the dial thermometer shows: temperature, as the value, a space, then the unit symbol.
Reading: 20 °C
